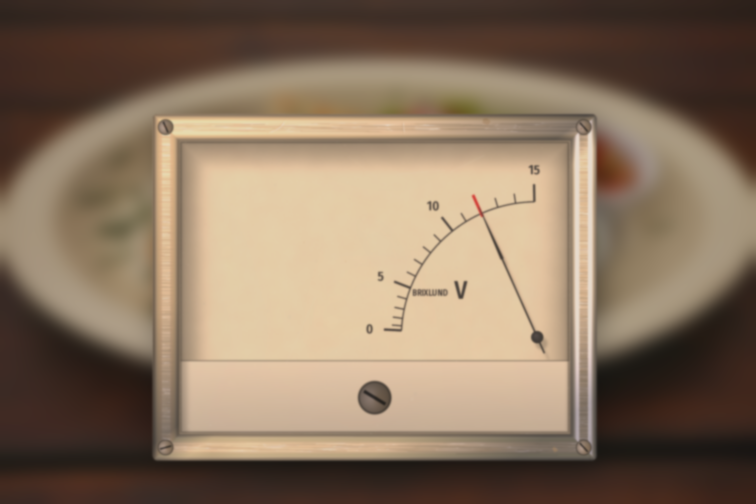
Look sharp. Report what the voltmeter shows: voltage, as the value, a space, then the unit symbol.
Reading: 12 V
